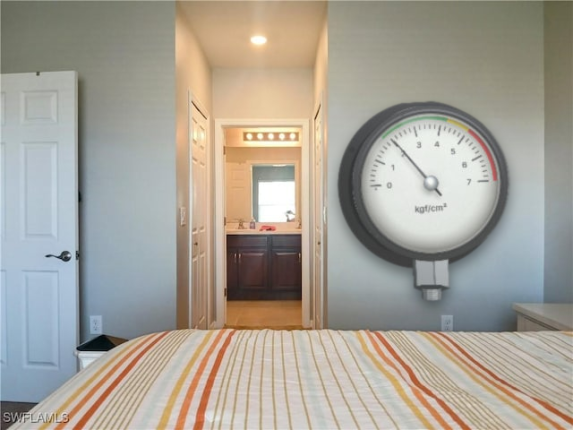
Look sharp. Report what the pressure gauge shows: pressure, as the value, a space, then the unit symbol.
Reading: 2 kg/cm²
